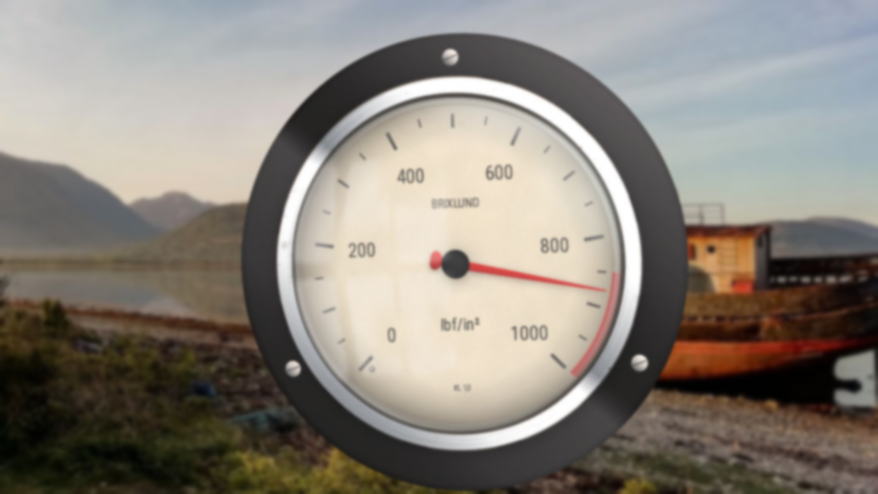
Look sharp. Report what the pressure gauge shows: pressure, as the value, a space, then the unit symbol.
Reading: 875 psi
